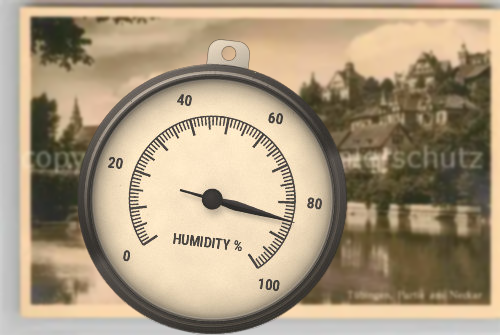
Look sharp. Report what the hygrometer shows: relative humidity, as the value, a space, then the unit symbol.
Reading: 85 %
